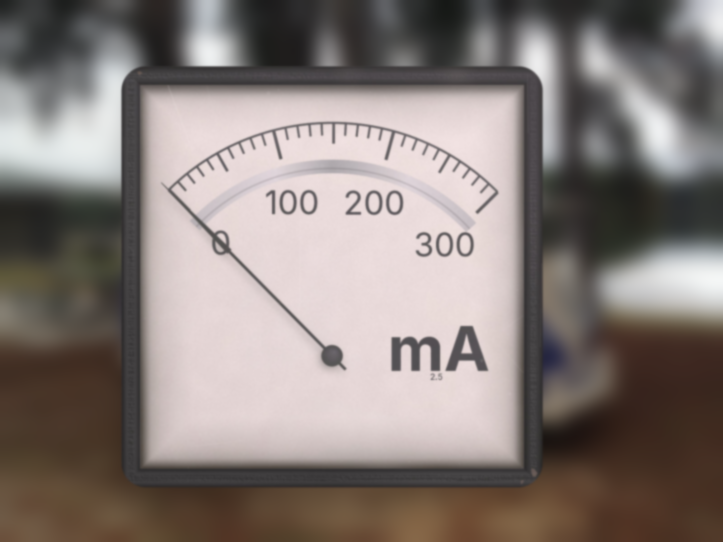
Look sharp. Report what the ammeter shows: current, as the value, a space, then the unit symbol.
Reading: 0 mA
